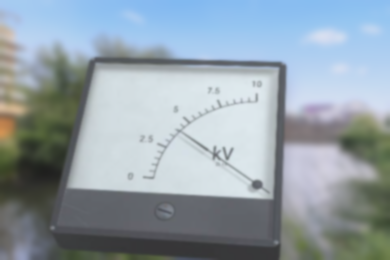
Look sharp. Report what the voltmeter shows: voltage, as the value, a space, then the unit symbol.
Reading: 4 kV
